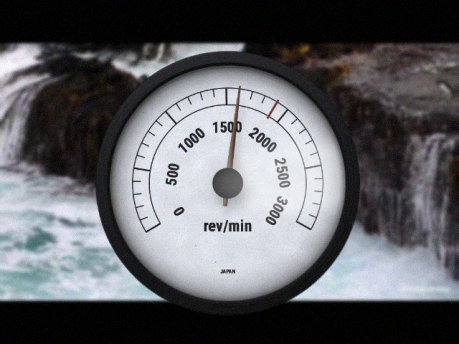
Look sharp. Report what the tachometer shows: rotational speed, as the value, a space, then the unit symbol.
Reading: 1600 rpm
